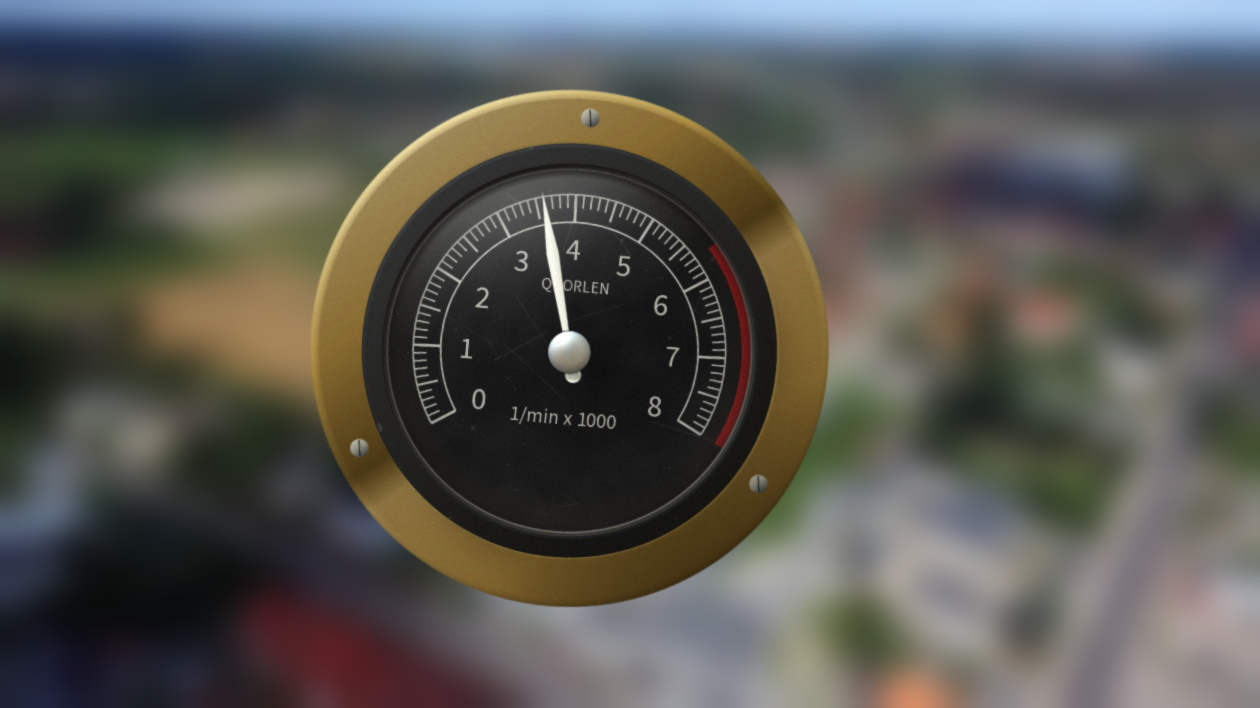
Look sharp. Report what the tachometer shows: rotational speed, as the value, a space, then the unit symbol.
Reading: 3600 rpm
